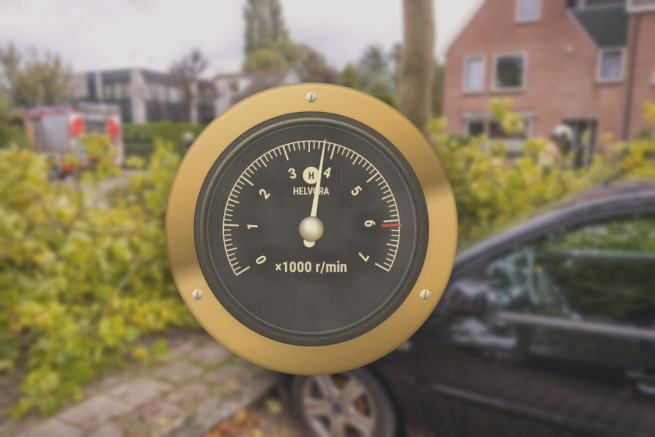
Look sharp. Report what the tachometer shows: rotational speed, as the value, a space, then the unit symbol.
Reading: 3800 rpm
